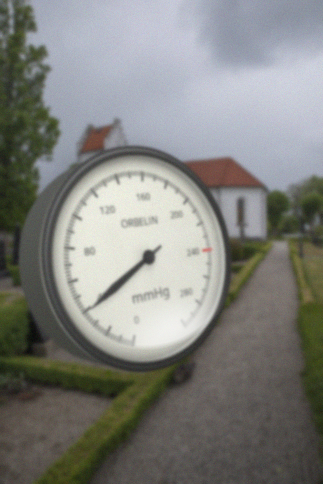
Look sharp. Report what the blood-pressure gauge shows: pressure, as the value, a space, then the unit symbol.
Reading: 40 mmHg
